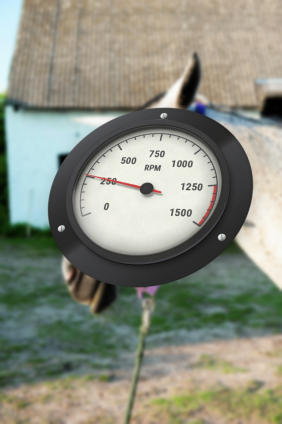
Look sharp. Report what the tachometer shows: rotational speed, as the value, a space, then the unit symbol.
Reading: 250 rpm
